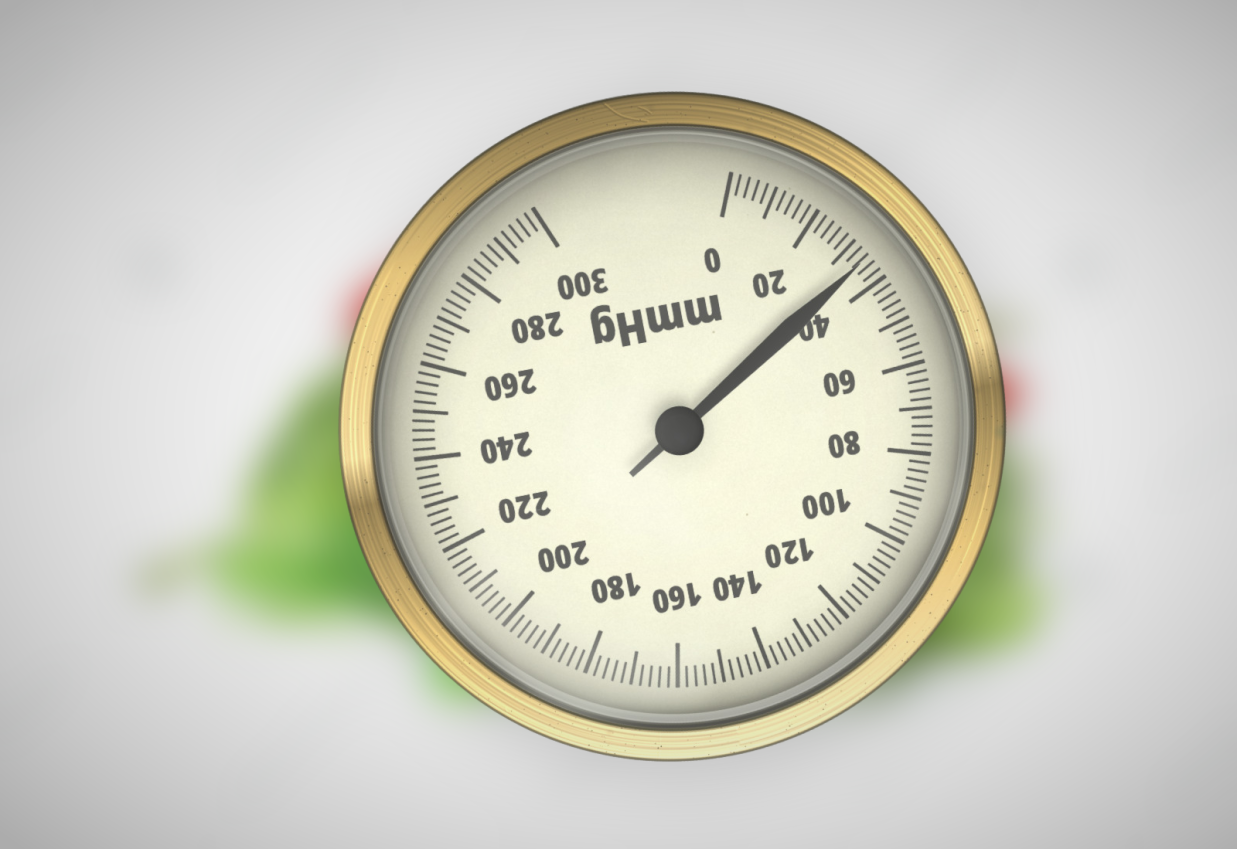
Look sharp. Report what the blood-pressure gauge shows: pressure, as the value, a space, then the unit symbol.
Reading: 34 mmHg
